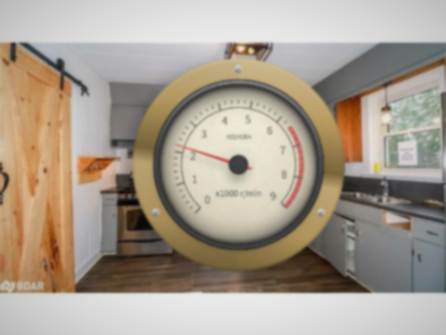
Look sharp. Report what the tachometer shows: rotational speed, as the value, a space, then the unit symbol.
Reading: 2200 rpm
